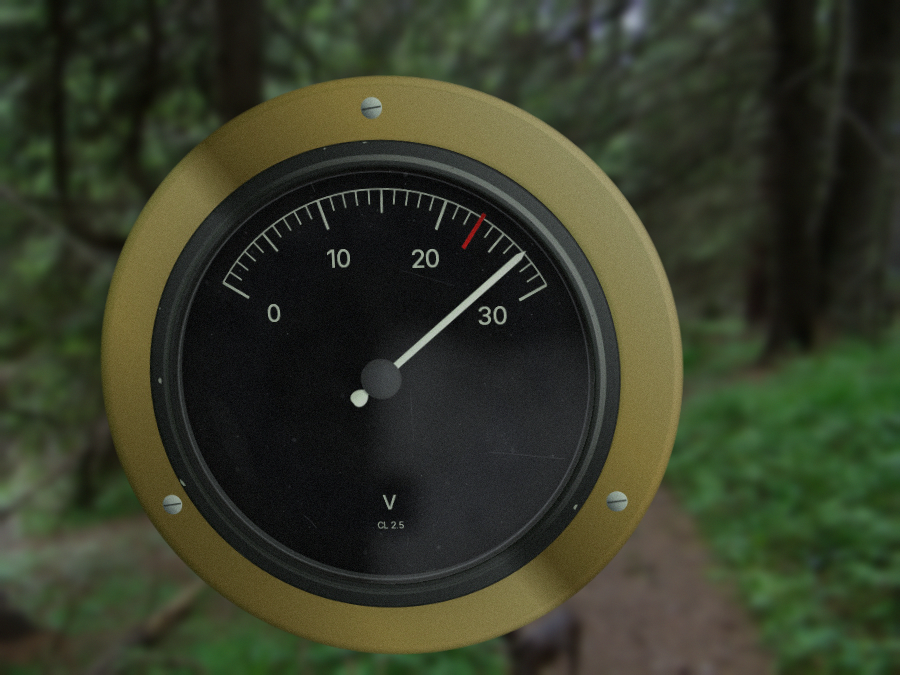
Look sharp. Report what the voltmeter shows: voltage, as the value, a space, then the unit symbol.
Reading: 27 V
